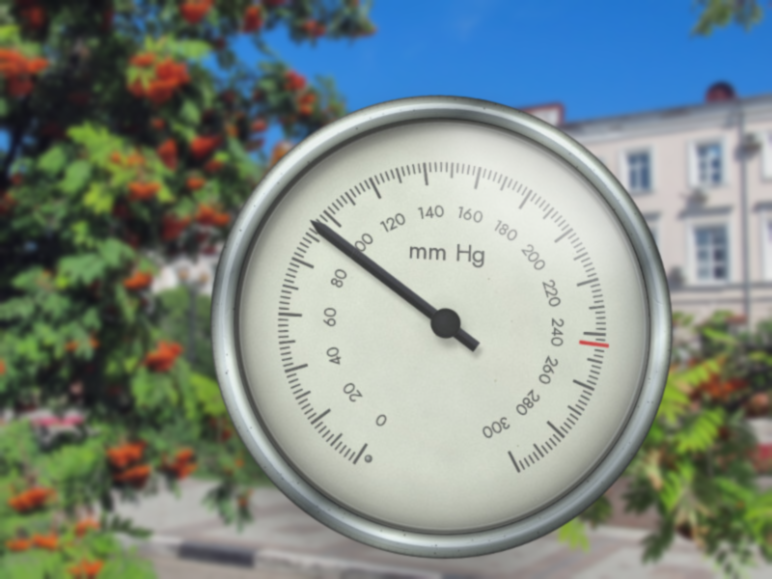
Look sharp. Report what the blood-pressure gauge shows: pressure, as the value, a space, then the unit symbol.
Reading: 94 mmHg
